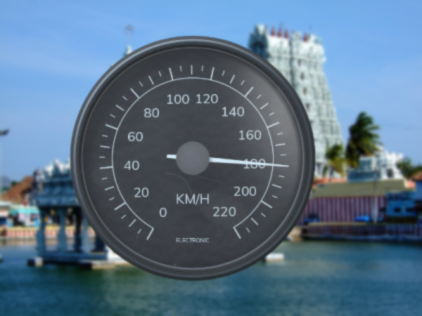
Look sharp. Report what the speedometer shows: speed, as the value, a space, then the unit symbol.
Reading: 180 km/h
